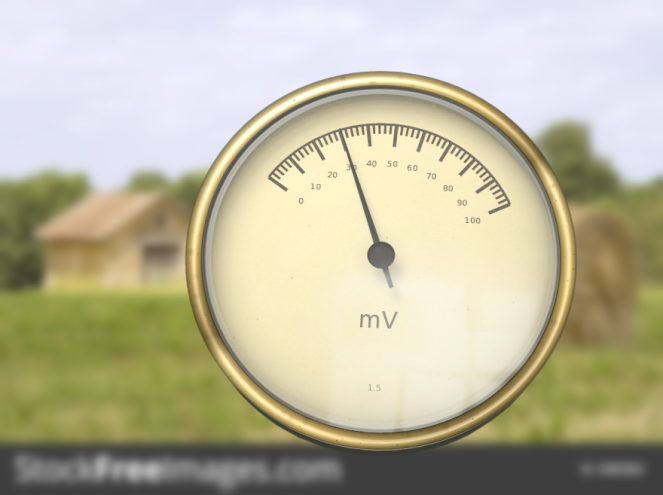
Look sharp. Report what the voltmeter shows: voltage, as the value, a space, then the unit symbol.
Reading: 30 mV
